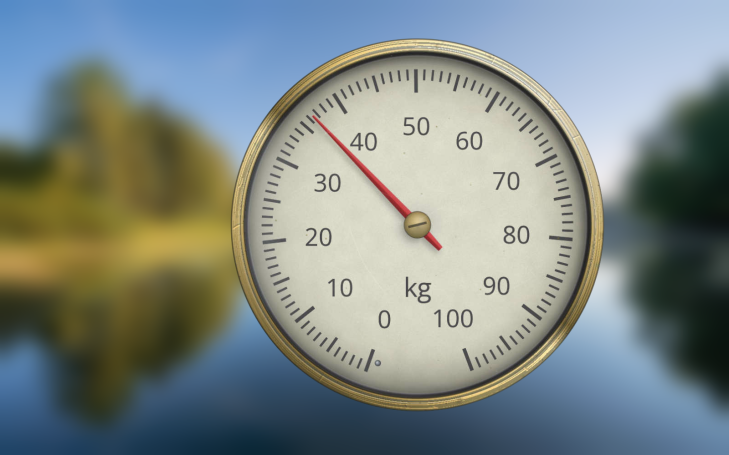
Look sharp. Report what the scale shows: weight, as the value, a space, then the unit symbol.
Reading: 36.5 kg
